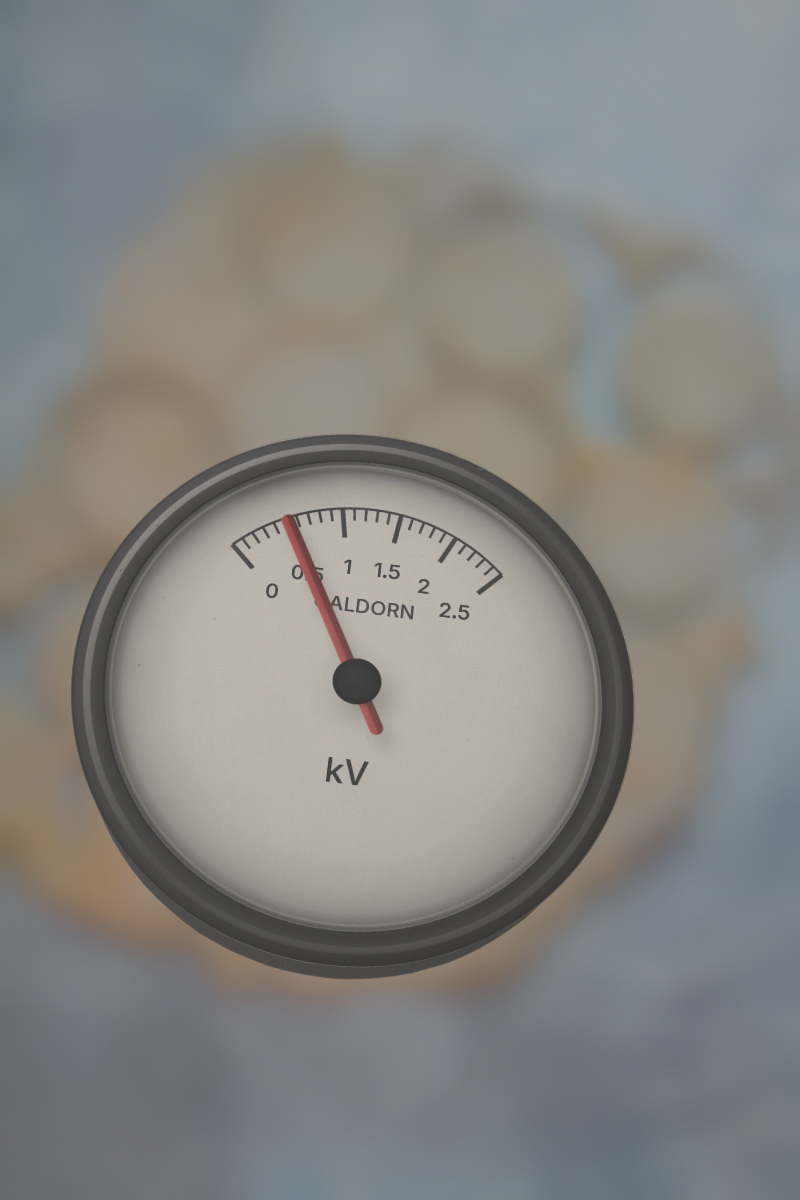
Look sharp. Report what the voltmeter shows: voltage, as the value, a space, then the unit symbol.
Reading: 0.5 kV
